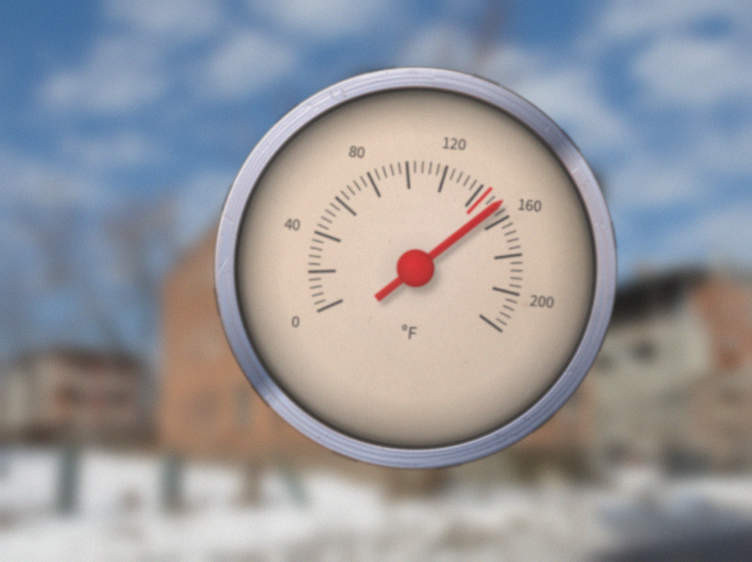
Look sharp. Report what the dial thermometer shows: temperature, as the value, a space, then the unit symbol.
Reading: 152 °F
